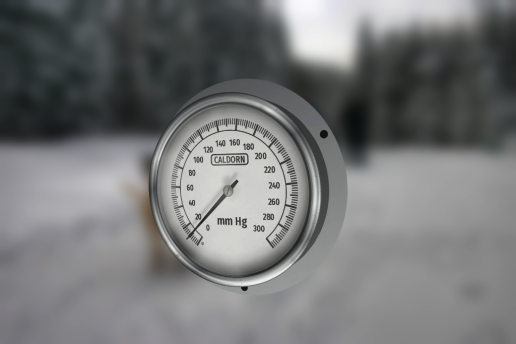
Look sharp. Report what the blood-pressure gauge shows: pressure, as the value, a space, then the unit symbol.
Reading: 10 mmHg
